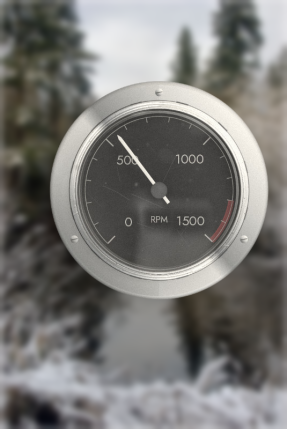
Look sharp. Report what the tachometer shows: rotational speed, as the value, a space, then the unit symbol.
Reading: 550 rpm
